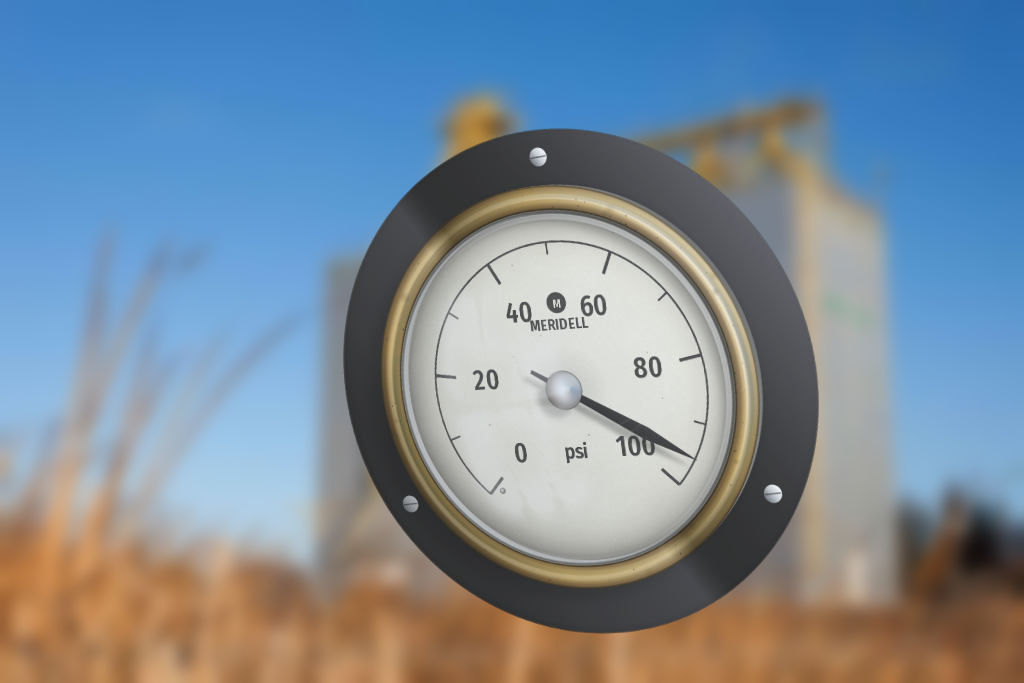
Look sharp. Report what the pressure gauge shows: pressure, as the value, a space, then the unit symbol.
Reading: 95 psi
